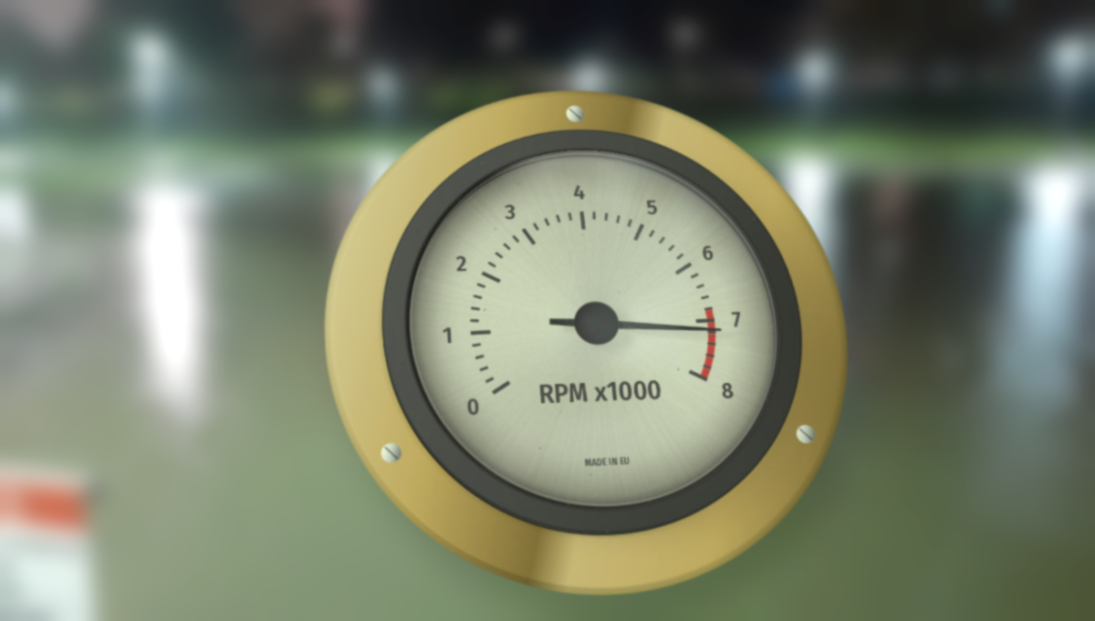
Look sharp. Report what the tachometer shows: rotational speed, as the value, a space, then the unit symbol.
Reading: 7200 rpm
